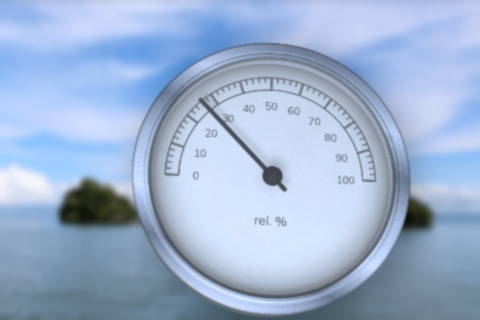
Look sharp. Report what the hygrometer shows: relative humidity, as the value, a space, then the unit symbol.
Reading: 26 %
